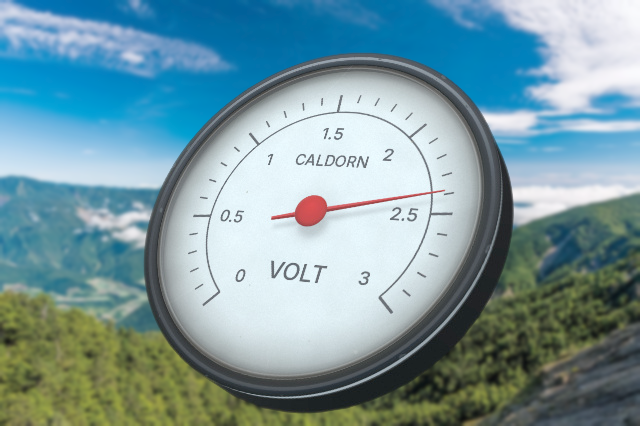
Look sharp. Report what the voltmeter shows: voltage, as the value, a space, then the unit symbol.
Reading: 2.4 V
